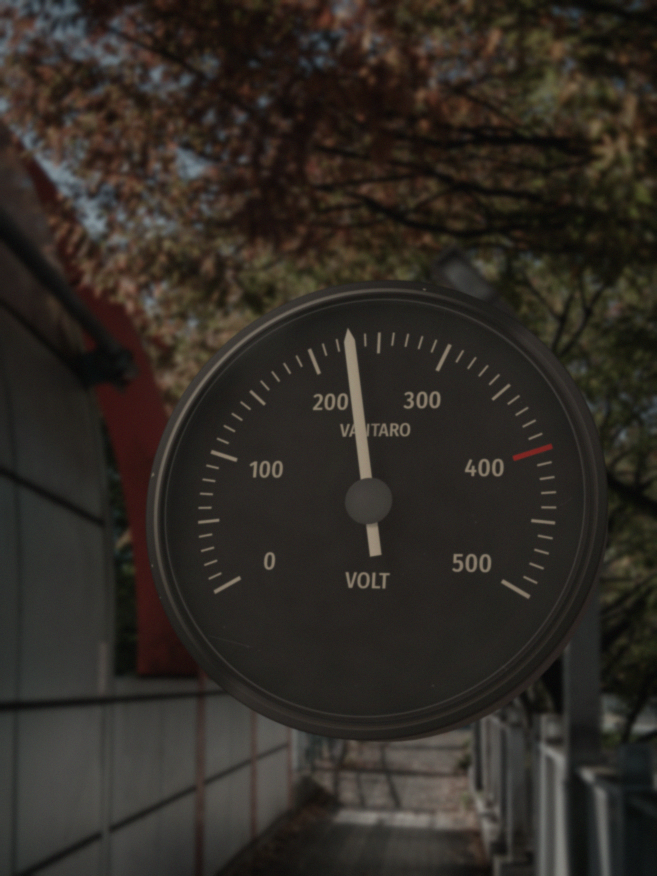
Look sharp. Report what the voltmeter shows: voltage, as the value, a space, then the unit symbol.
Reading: 230 V
